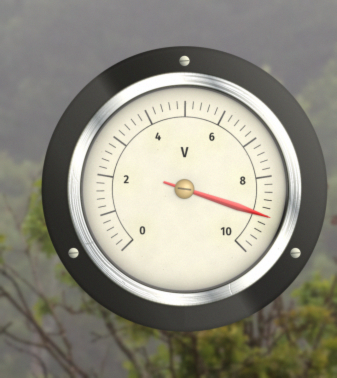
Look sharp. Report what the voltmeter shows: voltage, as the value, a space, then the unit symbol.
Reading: 9 V
